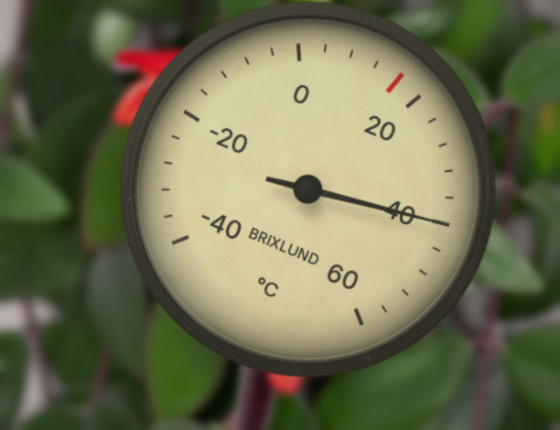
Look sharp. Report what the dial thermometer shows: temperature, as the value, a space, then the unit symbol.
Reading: 40 °C
